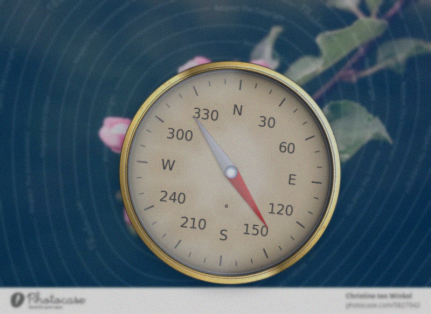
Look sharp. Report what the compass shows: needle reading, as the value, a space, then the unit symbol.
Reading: 140 °
